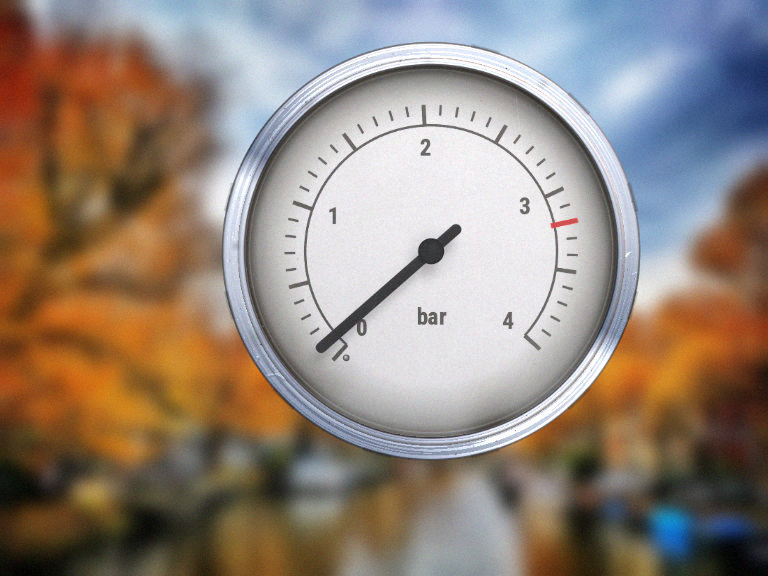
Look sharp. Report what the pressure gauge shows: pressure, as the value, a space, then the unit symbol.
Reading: 0.1 bar
